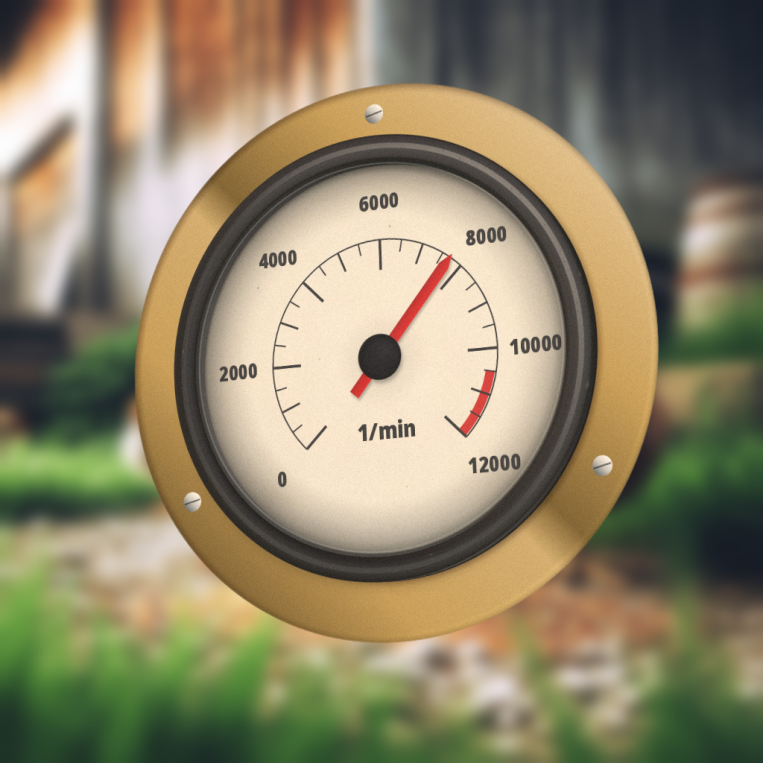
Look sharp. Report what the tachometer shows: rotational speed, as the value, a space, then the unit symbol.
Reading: 7750 rpm
